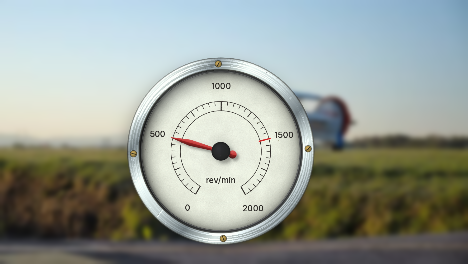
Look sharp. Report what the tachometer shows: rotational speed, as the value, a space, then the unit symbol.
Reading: 500 rpm
